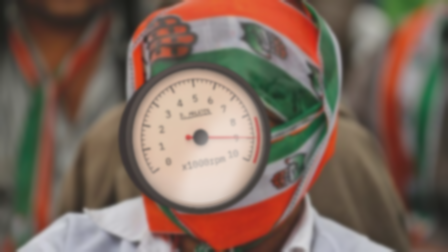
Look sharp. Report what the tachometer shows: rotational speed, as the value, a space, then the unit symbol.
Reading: 9000 rpm
